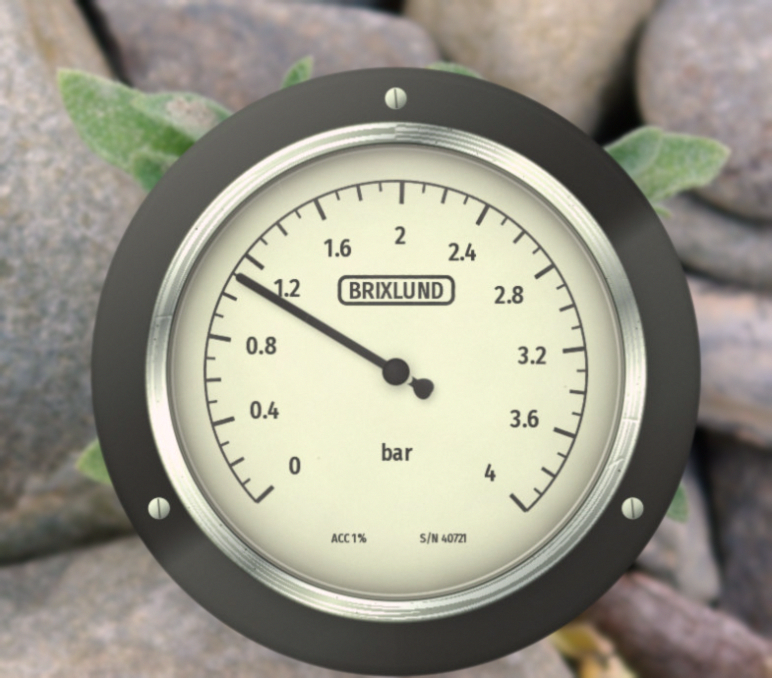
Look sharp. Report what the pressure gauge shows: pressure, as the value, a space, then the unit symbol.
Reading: 1.1 bar
